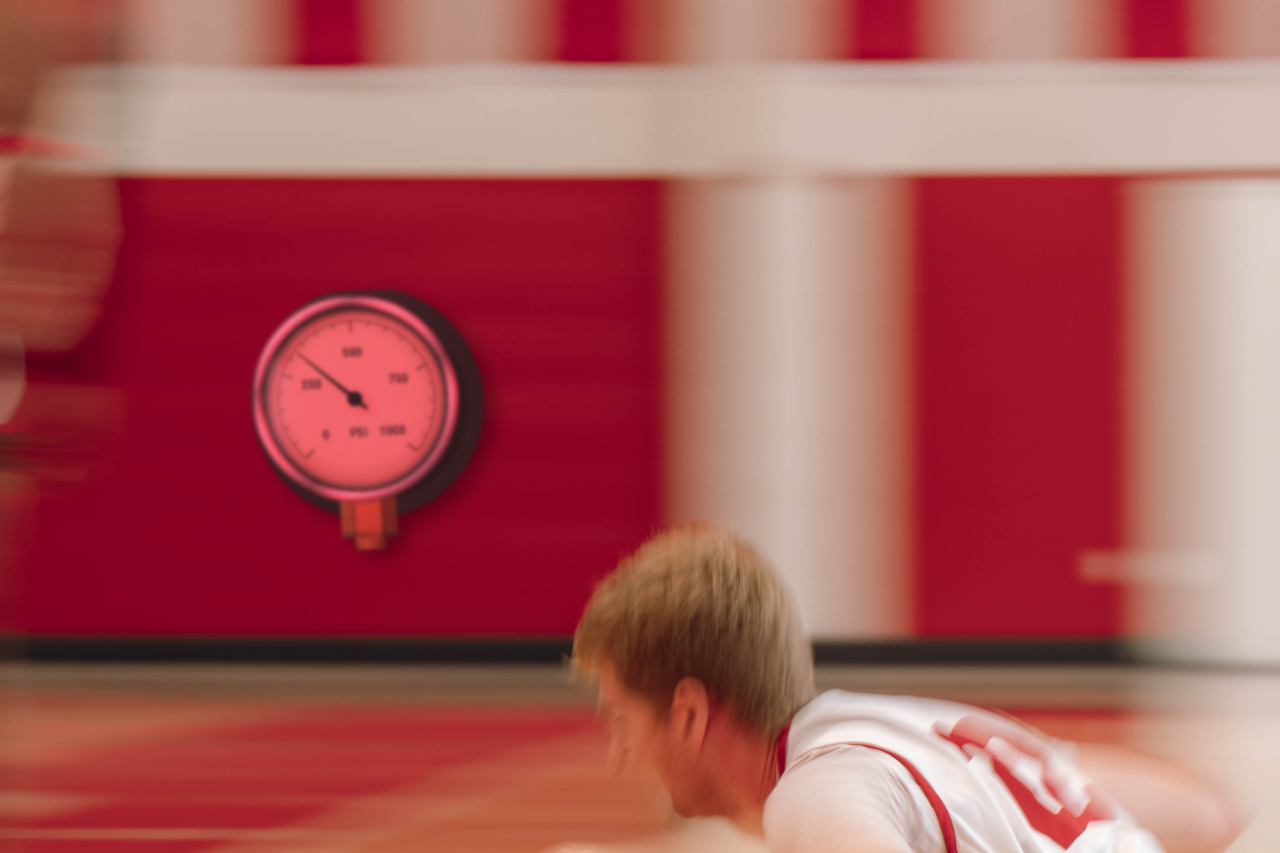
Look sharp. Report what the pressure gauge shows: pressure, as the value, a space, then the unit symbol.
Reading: 325 psi
